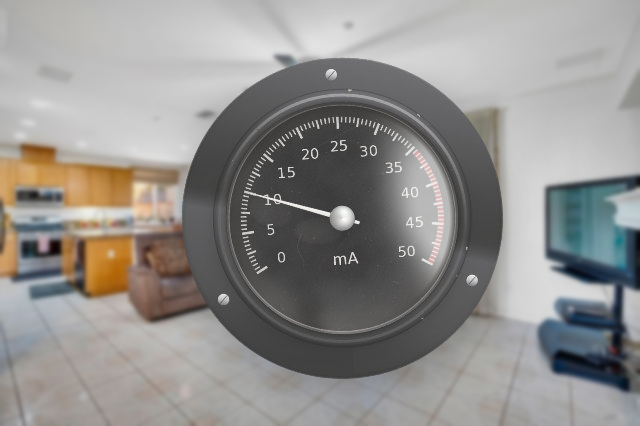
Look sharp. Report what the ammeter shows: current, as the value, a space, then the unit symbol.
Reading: 10 mA
